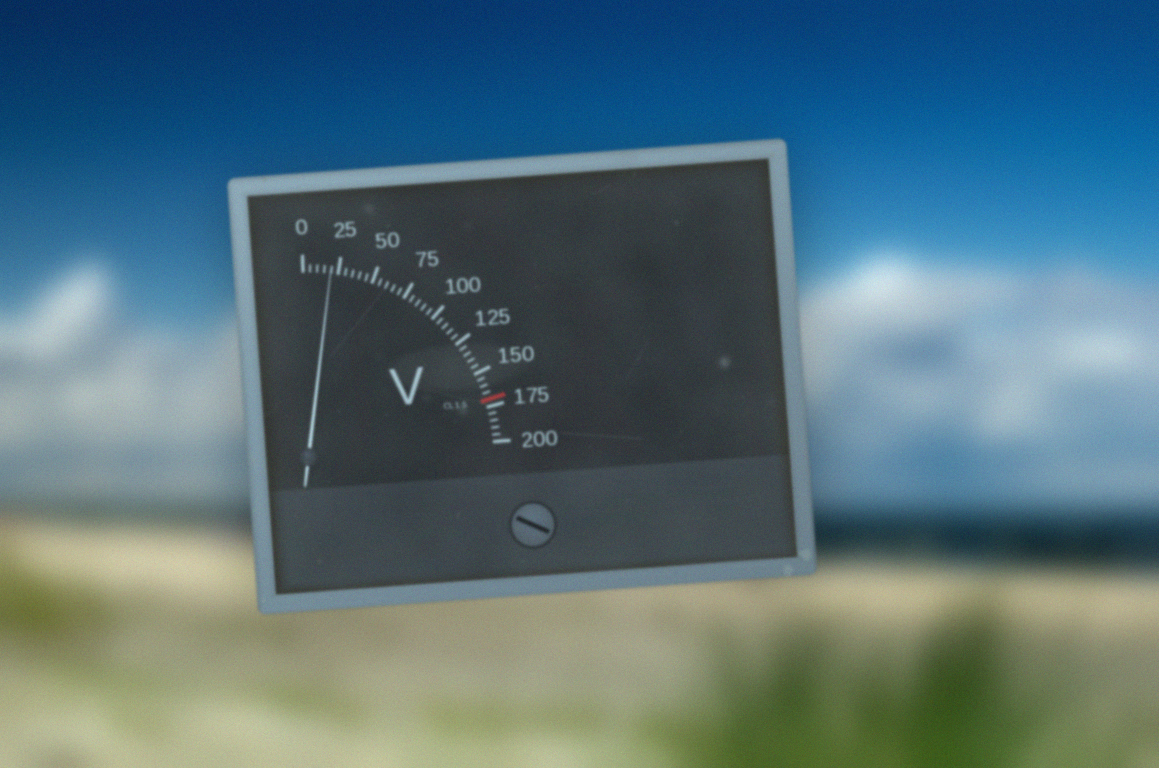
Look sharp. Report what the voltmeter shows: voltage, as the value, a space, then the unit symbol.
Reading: 20 V
